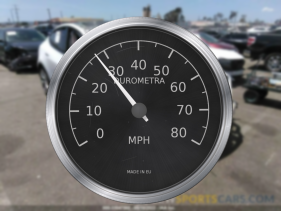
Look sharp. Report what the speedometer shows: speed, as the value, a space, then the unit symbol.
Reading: 27.5 mph
